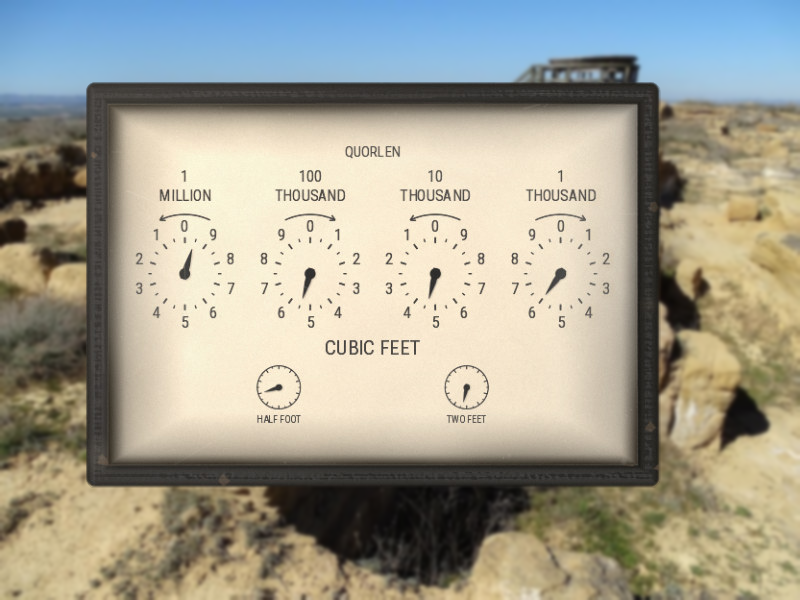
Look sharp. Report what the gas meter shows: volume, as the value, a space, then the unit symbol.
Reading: 954600 ft³
